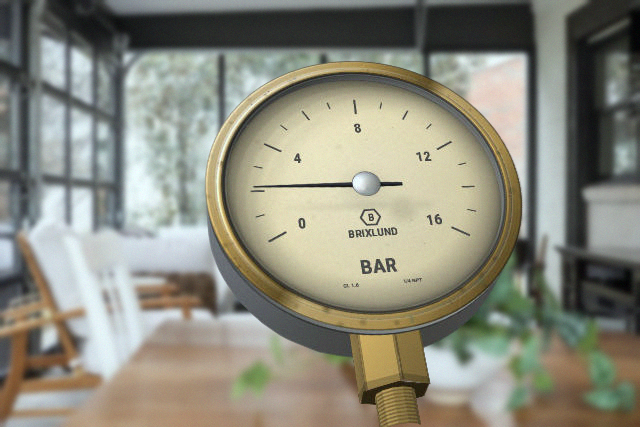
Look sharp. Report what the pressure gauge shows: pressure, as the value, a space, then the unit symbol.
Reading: 2 bar
